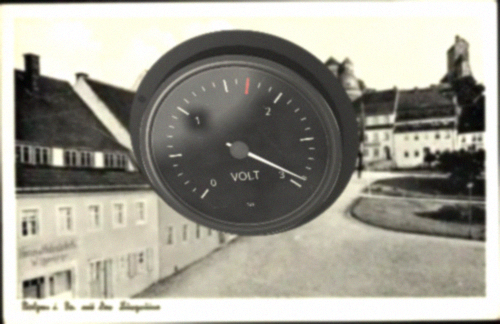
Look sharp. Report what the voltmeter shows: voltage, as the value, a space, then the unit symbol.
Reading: 2.9 V
